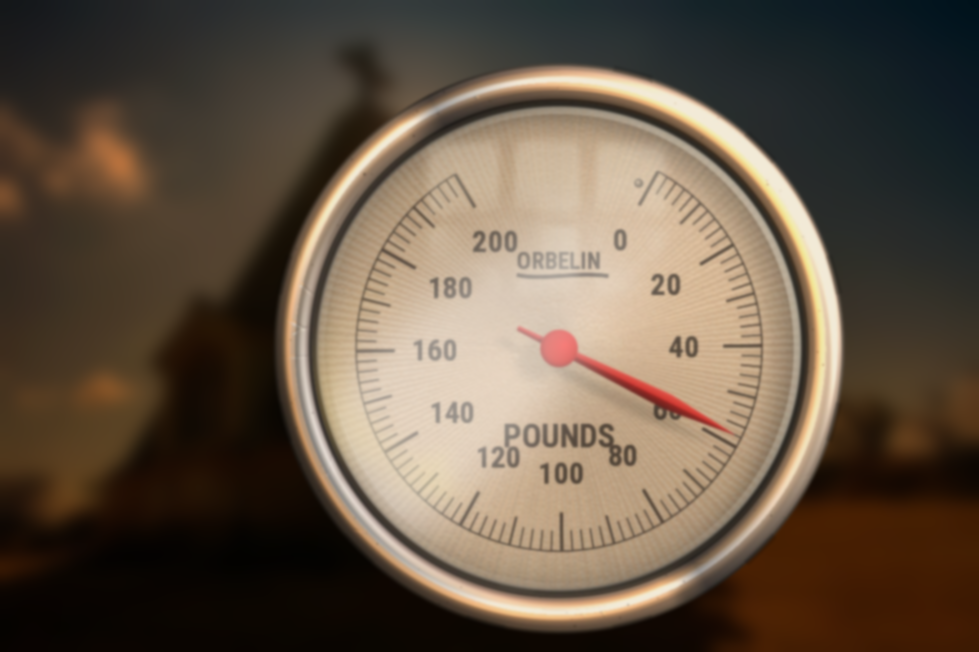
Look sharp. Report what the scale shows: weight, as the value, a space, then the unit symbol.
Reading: 58 lb
